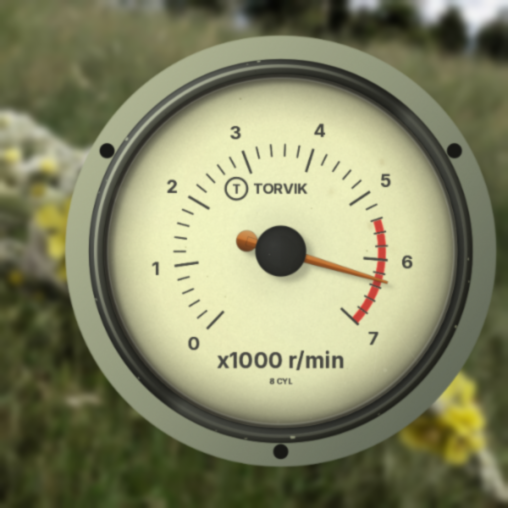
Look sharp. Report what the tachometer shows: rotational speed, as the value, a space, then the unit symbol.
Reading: 6300 rpm
